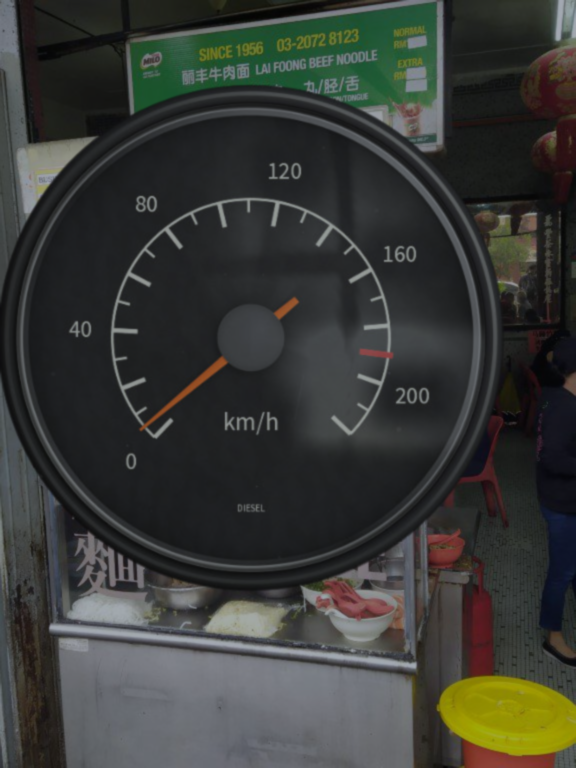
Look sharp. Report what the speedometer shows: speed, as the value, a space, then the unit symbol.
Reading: 5 km/h
